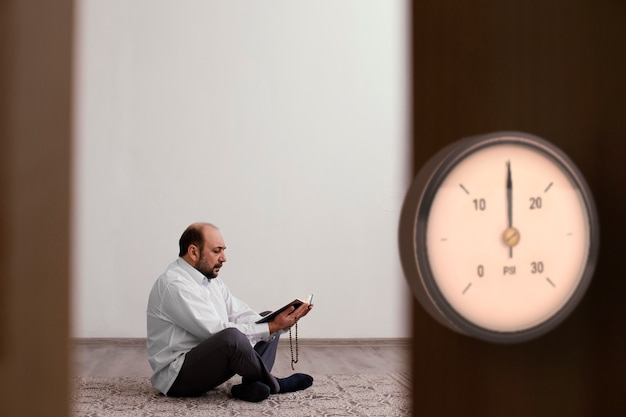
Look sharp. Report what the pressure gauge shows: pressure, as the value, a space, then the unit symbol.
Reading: 15 psi
